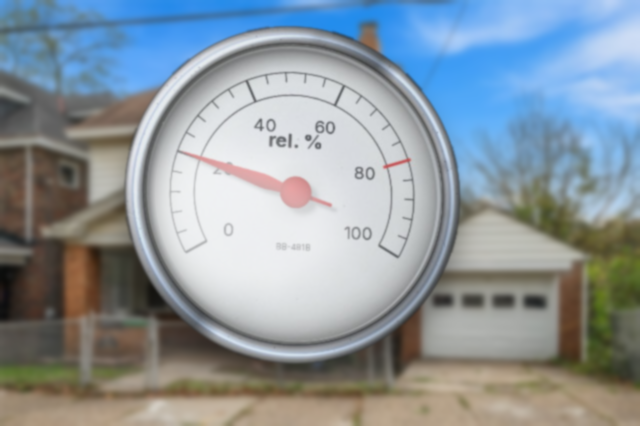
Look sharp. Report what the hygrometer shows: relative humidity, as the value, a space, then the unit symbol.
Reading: 20 %
